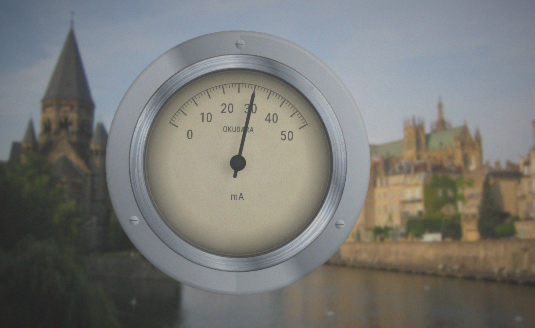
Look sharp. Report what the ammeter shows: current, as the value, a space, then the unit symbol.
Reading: 30 mA
